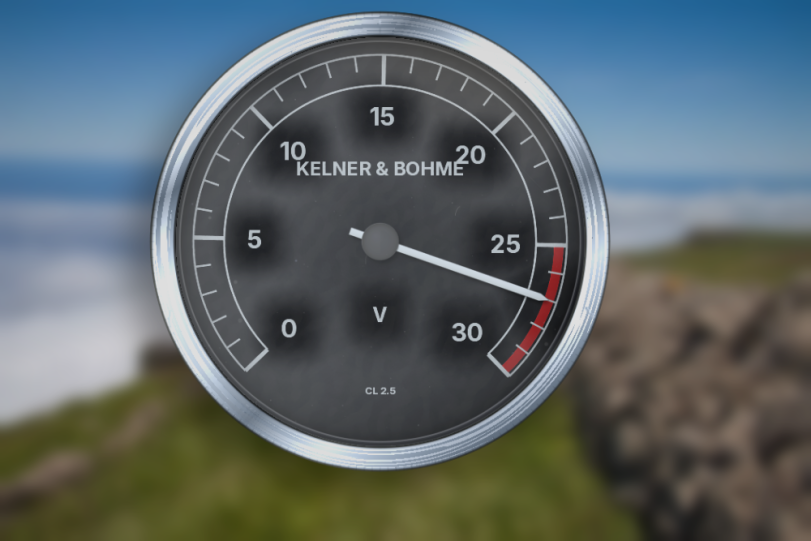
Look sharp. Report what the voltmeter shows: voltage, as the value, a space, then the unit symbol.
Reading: 27 V
